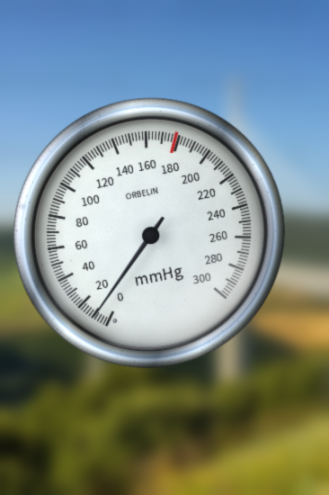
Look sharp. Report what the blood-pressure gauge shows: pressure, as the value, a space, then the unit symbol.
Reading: 10 mmHg
